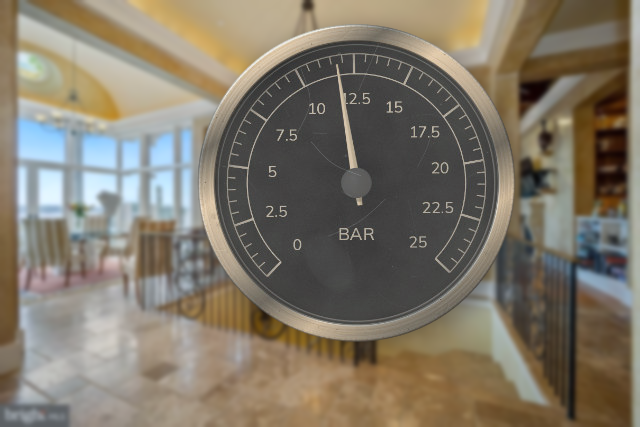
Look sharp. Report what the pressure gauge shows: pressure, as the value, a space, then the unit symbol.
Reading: 11.75 bar
